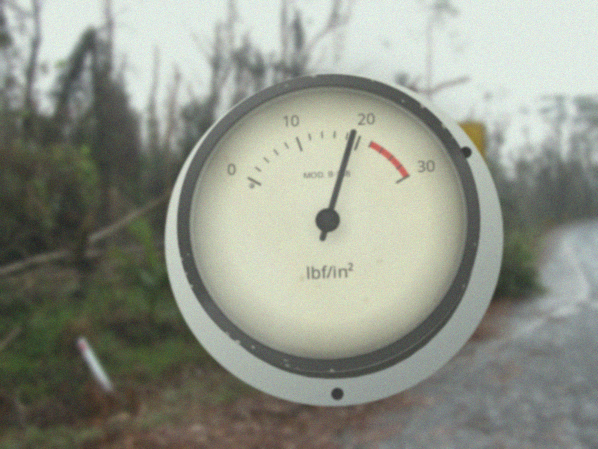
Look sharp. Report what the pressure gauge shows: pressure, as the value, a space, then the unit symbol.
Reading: 19 psi
